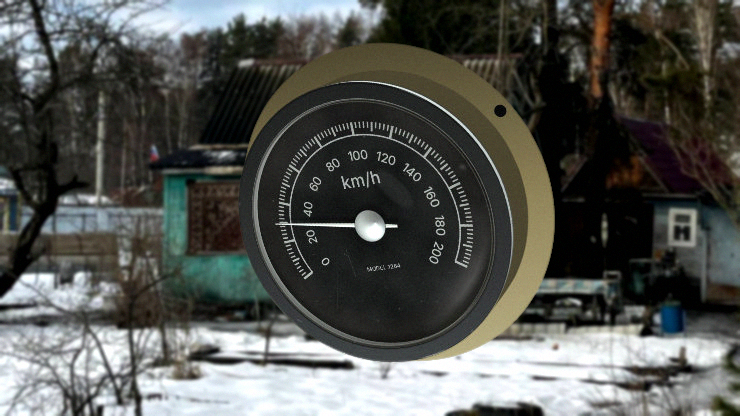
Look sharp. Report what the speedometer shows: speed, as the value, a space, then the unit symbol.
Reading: 30 km/h
